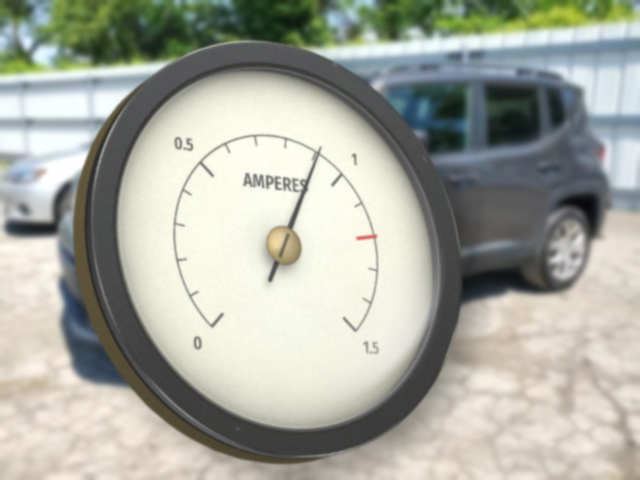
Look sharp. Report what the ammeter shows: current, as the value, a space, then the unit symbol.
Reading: 0.9 A
